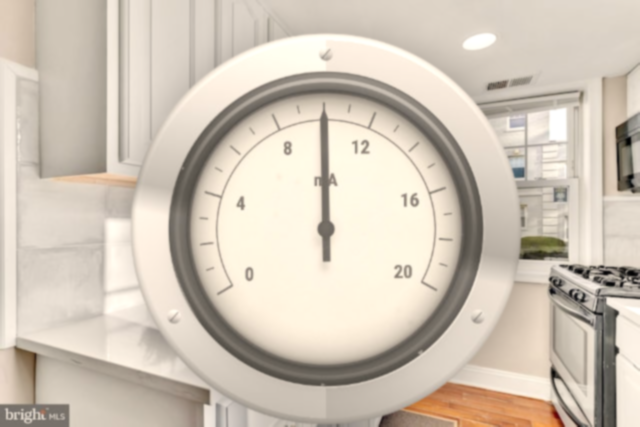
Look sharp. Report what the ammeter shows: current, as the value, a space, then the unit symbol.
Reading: 10 mA
